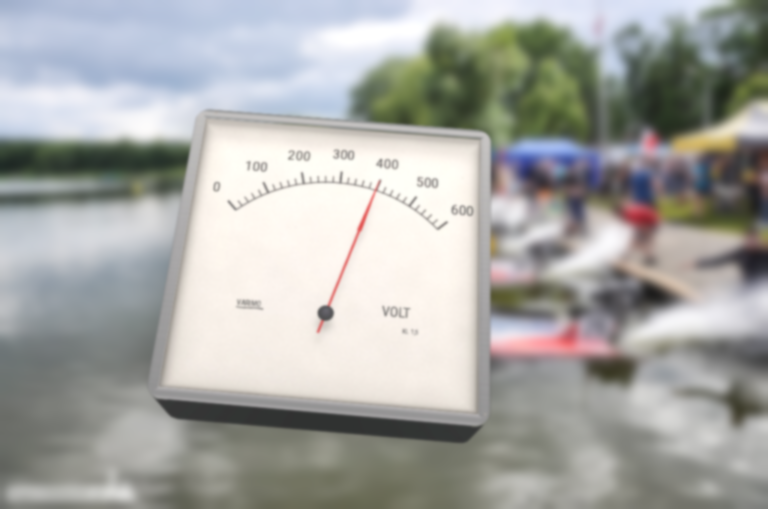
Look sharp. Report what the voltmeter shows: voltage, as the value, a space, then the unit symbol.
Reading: 400 V
